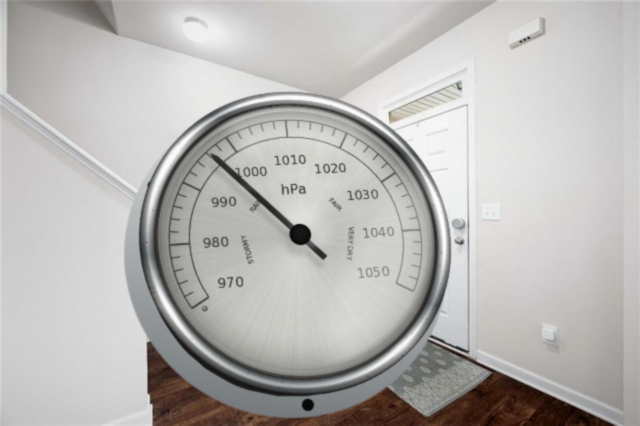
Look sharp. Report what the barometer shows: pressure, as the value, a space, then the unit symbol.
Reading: 996 hPa
